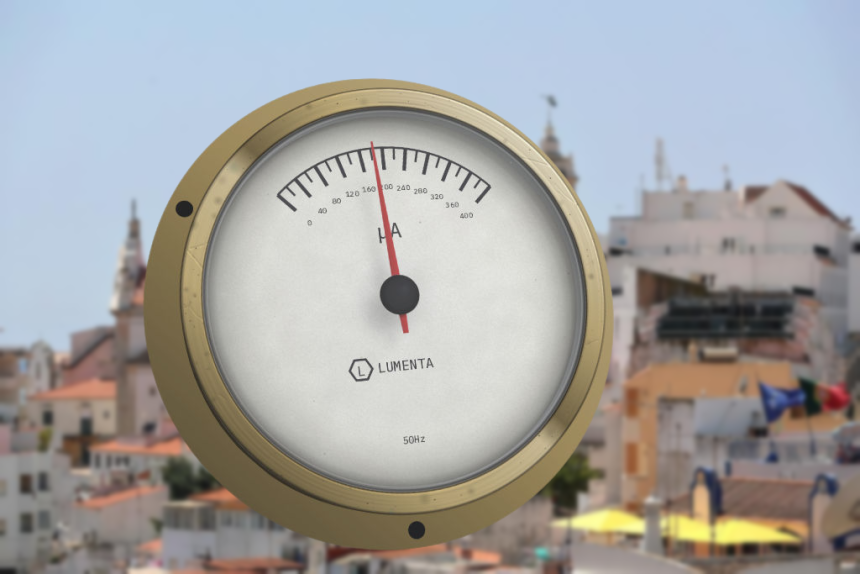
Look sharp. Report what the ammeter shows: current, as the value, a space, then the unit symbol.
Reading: 180 µA
